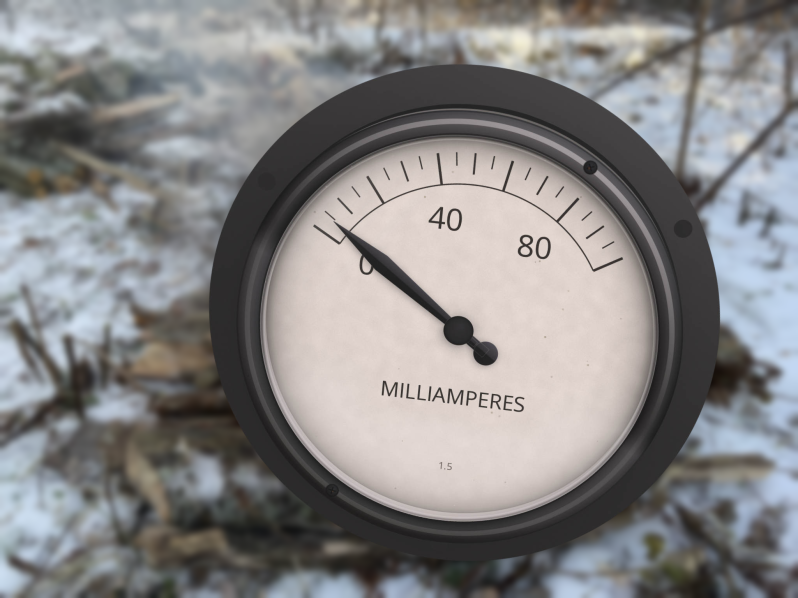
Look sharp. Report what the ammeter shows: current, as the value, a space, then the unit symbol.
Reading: 5 mA
